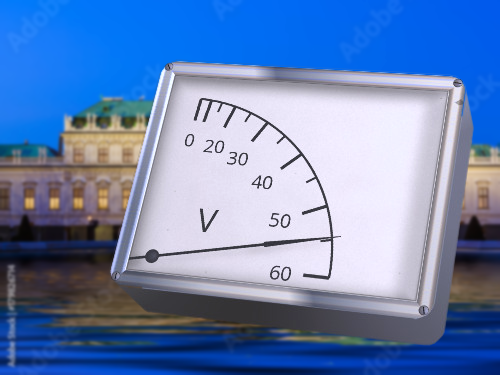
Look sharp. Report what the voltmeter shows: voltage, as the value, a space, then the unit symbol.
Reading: 55 V
